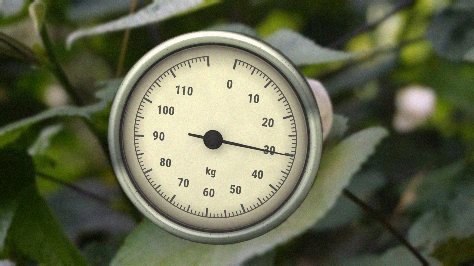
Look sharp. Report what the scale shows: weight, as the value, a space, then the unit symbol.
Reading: 30 kg
